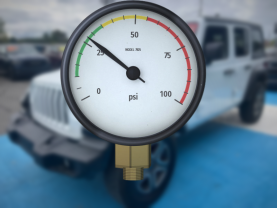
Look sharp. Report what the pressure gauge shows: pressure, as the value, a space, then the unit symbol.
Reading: 27.5 psi
